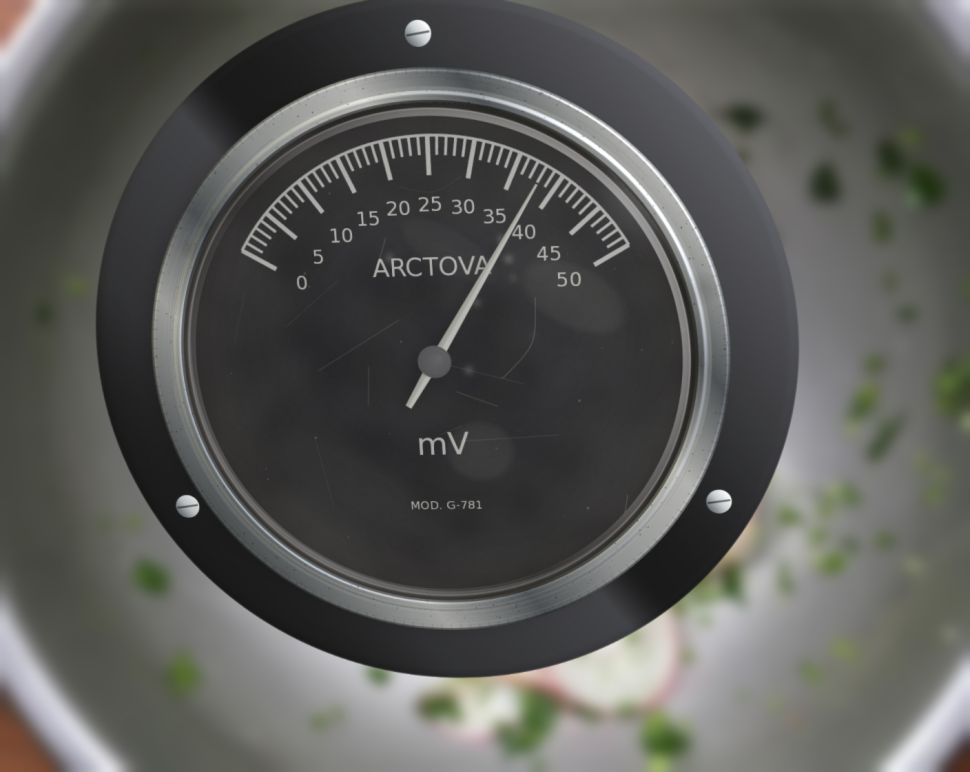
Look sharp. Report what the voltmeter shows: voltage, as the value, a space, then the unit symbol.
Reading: 38 mV
